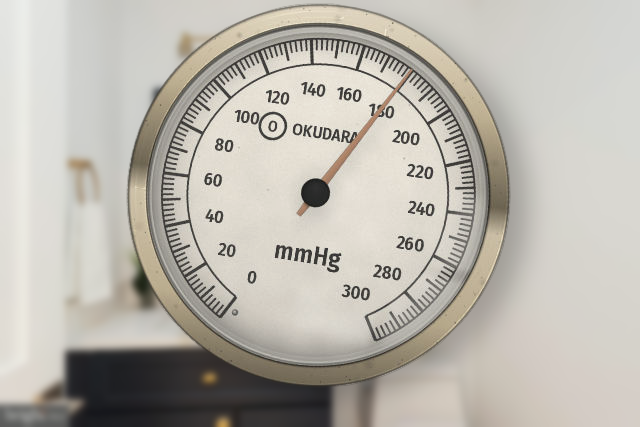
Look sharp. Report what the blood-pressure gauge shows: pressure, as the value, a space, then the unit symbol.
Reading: 180 mmHg
